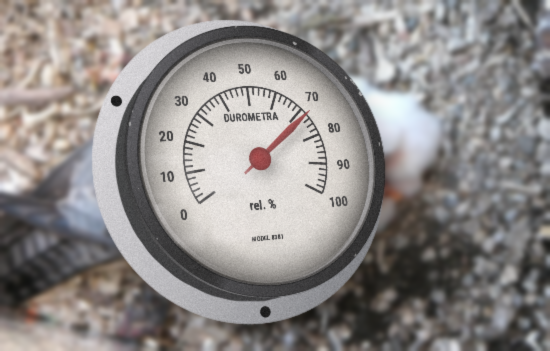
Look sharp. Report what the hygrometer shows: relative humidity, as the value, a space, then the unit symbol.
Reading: 72 %
